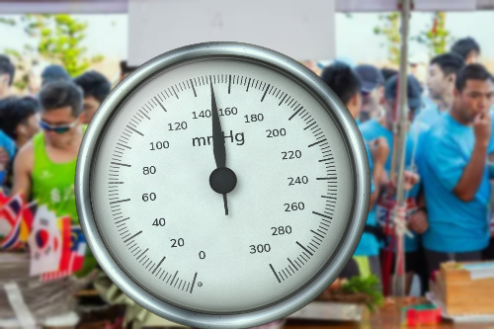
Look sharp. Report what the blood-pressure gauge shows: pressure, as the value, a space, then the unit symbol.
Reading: 150 mmHg
